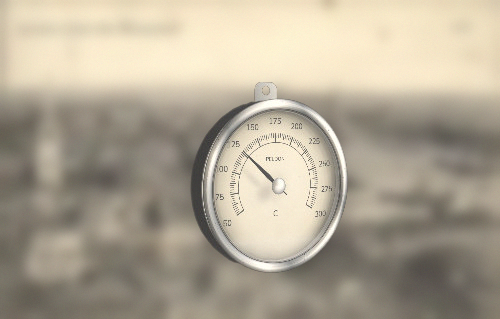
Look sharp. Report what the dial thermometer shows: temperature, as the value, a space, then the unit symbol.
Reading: 125 °C
